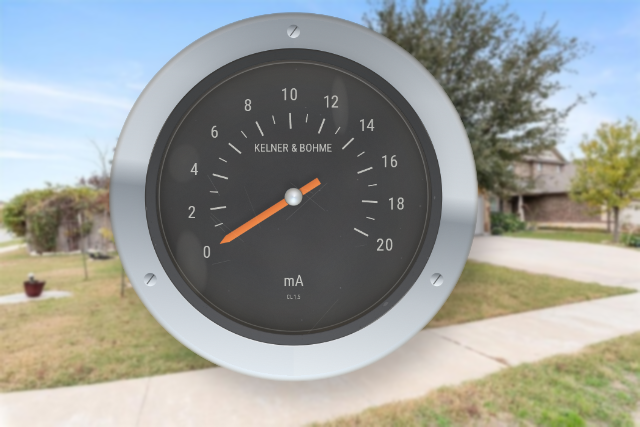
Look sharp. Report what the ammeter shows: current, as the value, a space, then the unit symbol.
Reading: 0 mA
